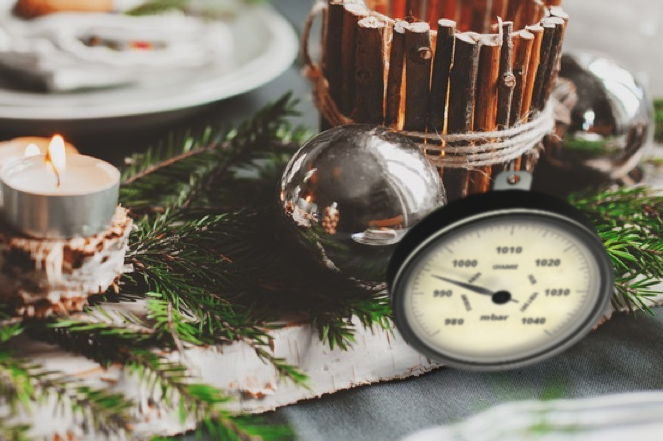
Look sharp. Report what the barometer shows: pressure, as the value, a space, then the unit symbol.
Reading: 995 mbar
